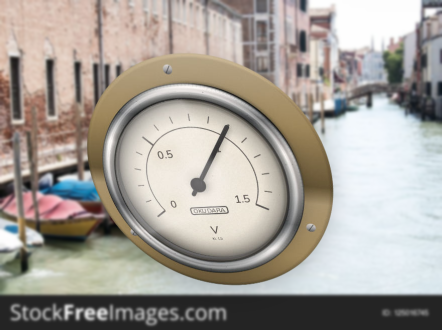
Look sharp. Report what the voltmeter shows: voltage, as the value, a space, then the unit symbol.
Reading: 1 V
